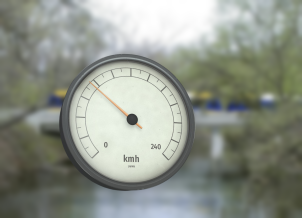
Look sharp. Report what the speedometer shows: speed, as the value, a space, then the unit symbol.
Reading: 75 km/h
